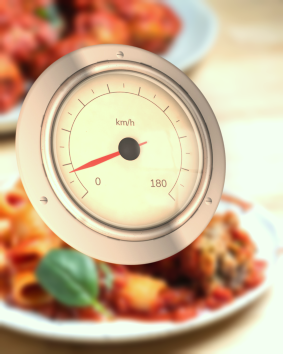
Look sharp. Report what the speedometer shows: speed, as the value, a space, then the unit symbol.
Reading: 15 km/h
